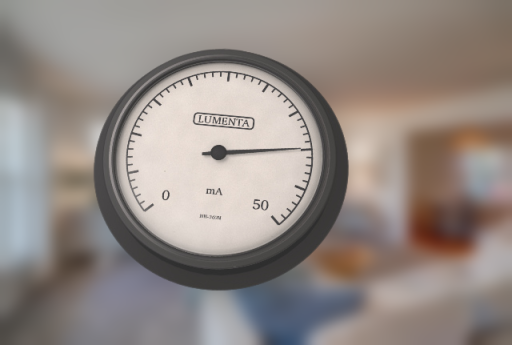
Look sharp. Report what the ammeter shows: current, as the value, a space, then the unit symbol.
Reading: 40 mA
